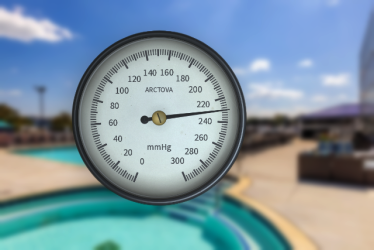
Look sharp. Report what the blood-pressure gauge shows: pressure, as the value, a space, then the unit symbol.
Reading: 230 mmHg
